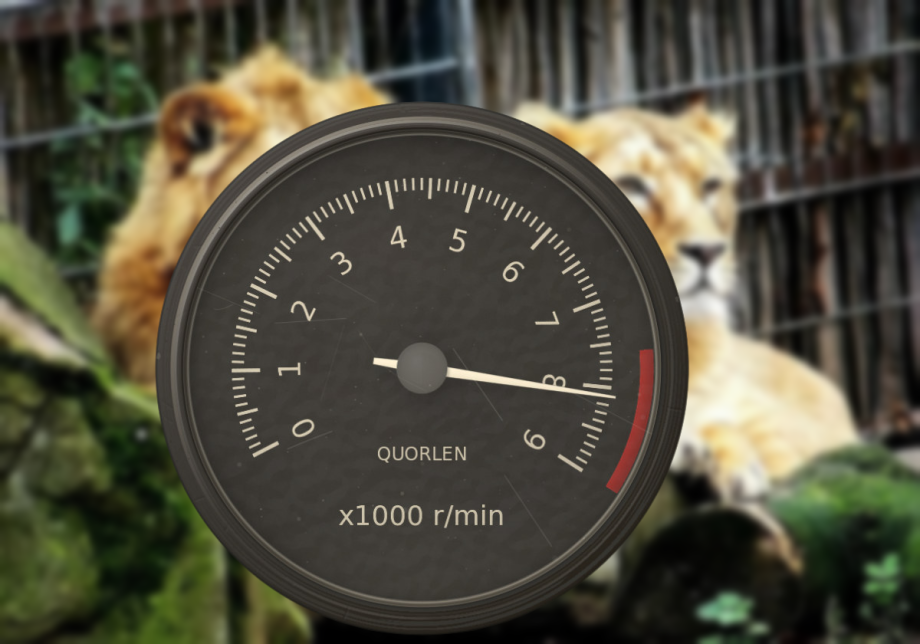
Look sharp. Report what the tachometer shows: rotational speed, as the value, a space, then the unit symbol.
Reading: 8100 rpm
